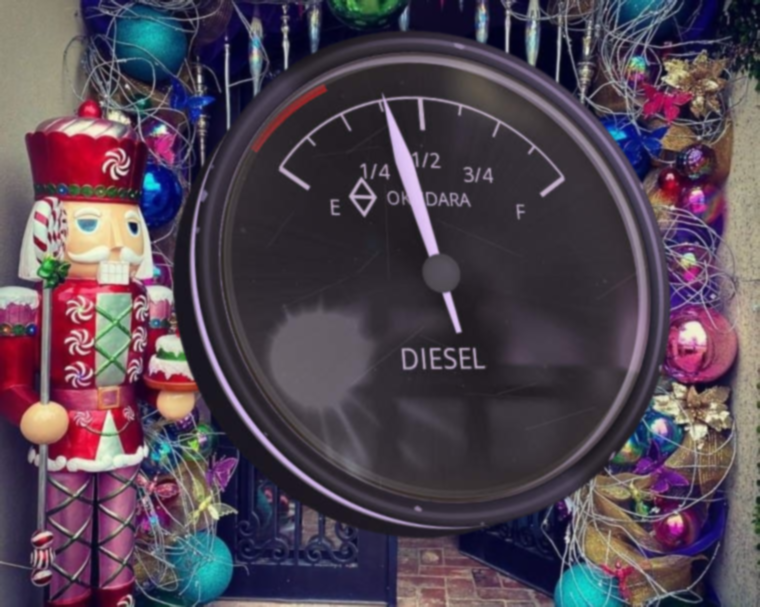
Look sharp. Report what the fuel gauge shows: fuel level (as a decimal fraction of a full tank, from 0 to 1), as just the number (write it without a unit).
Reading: 0.375
